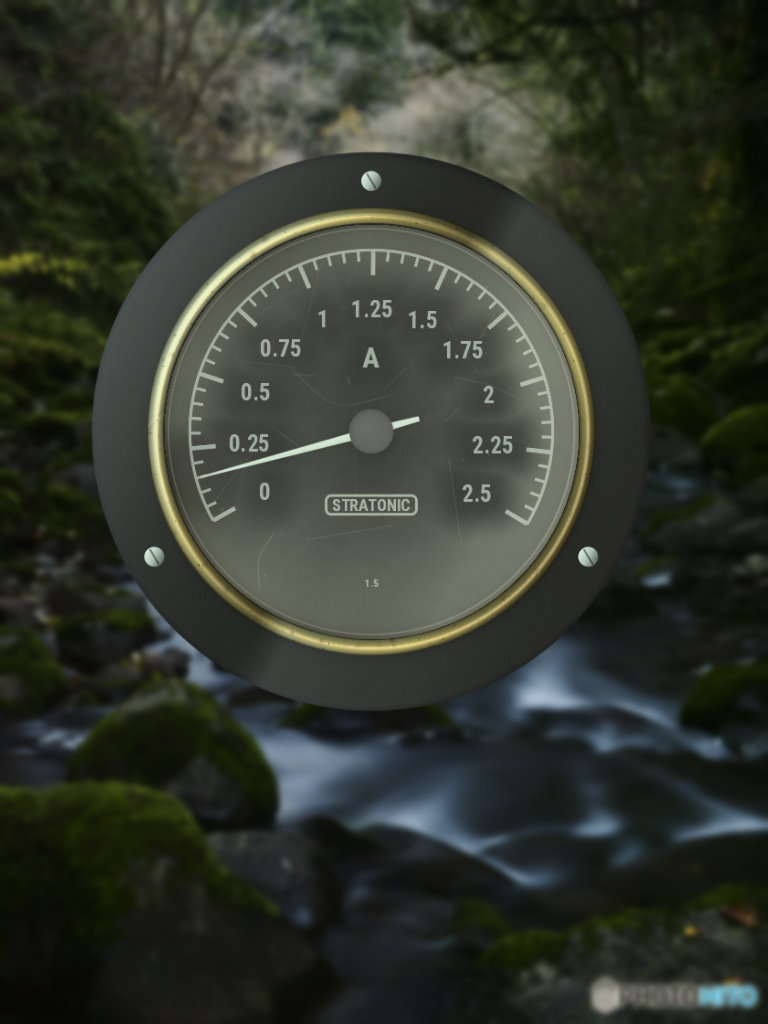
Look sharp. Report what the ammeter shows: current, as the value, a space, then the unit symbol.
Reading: 0.15 A
